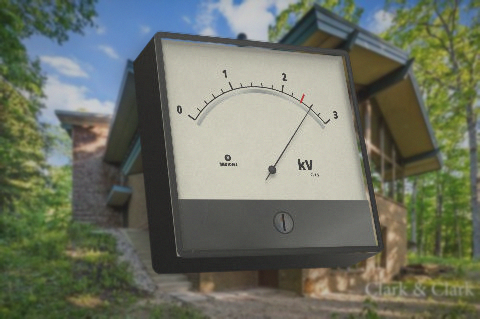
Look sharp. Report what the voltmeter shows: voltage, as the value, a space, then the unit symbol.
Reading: 2.6 kV
